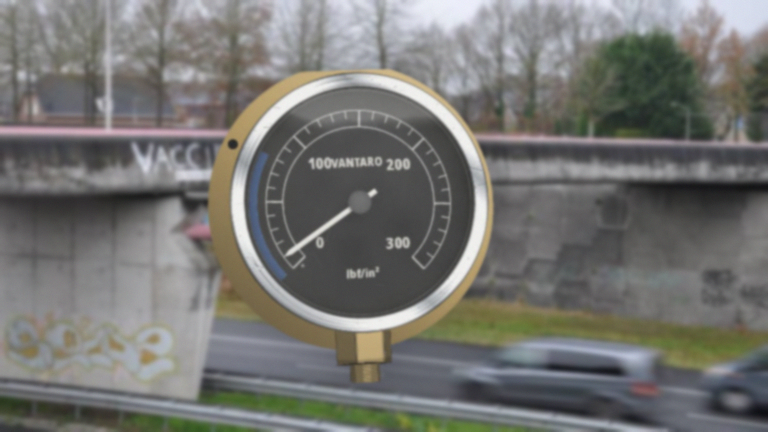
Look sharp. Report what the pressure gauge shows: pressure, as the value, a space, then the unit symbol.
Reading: 10 psi
